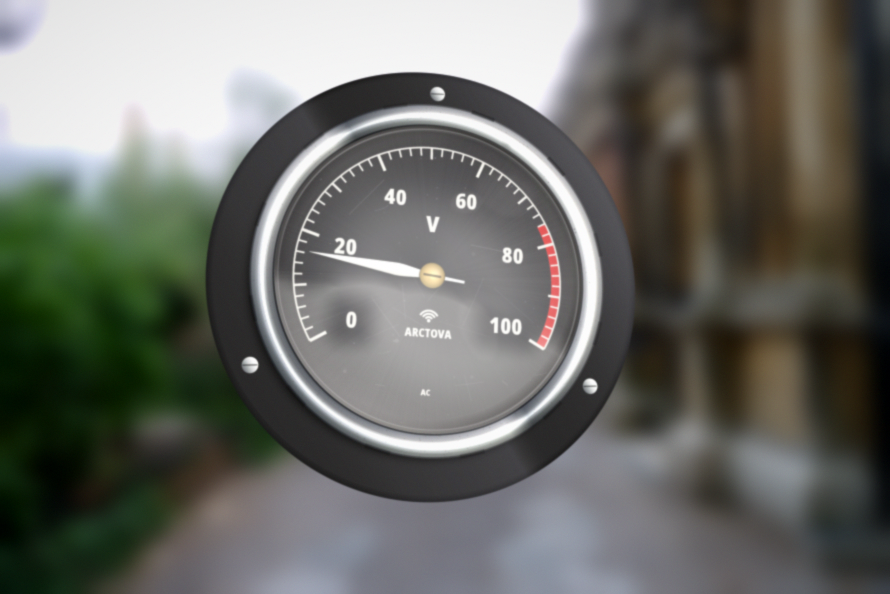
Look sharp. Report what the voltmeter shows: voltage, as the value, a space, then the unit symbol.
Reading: 16 V
